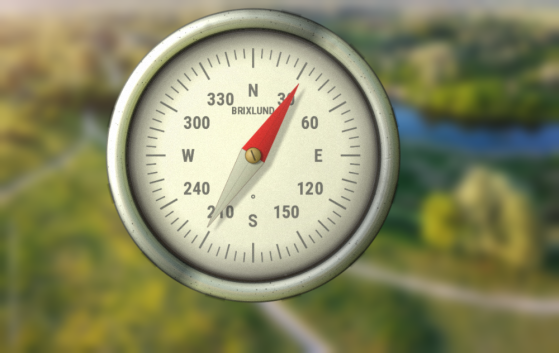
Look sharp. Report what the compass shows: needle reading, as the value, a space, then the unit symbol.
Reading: 32.5 °
